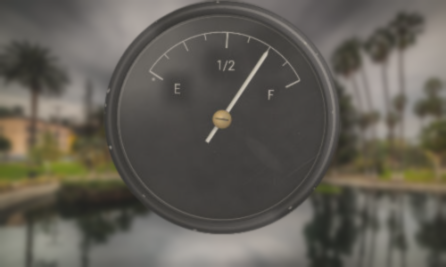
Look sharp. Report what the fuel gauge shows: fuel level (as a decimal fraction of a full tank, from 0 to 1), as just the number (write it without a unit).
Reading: 0.75
